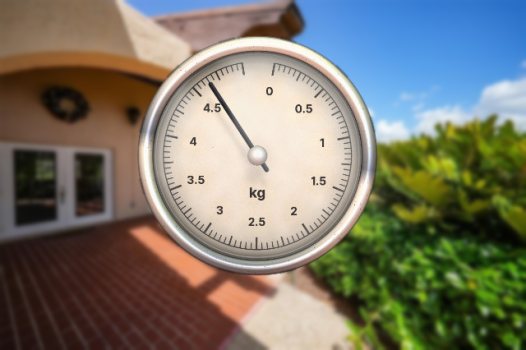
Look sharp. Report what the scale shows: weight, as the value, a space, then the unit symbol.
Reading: 4.65 kg
